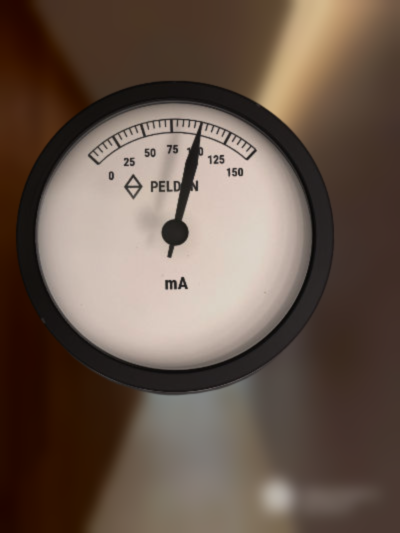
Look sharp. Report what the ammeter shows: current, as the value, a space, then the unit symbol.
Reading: 100 mA
